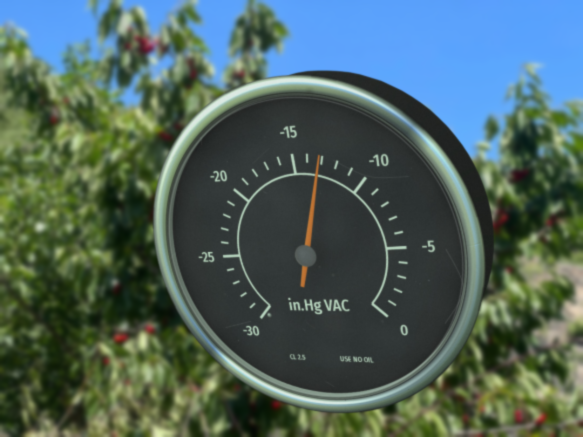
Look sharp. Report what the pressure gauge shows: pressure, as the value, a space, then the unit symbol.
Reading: -13 inHg
